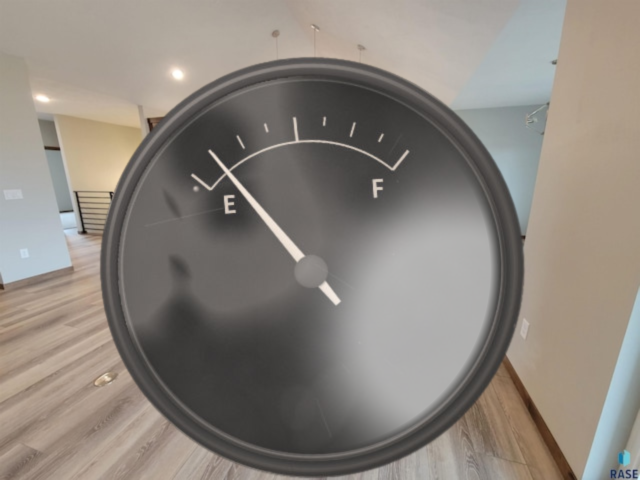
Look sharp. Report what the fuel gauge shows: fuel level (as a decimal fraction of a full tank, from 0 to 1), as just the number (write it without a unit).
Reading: 0.125
